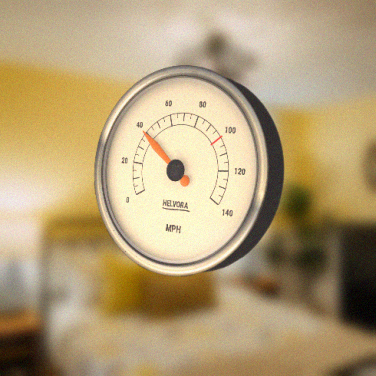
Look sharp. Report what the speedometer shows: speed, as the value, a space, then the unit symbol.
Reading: 40 mph
